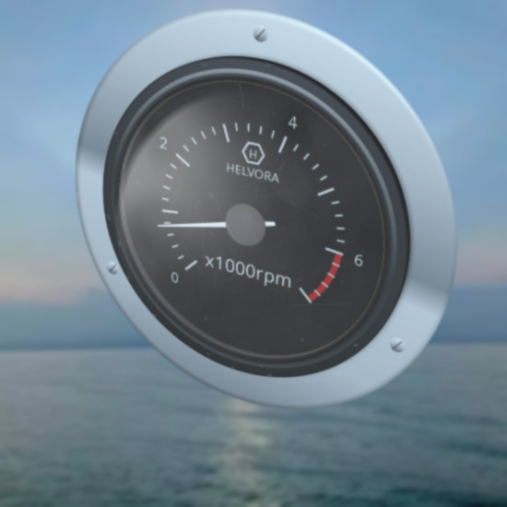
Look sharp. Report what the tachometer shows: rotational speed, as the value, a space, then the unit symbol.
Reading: 800 rpm
